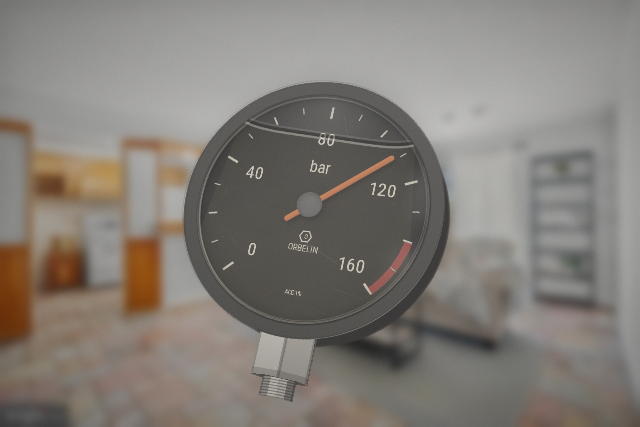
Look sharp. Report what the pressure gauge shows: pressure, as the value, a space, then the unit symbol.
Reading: 110 bar
